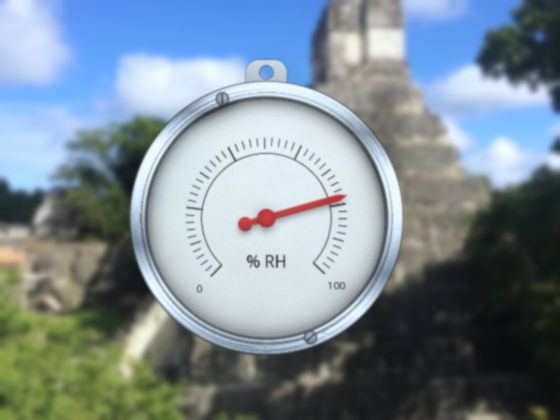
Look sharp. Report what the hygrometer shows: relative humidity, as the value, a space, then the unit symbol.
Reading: 78 %
